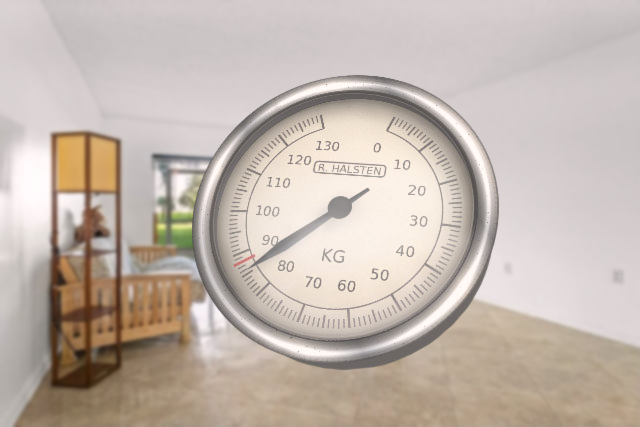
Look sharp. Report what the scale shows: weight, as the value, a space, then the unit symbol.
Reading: 85 kg
